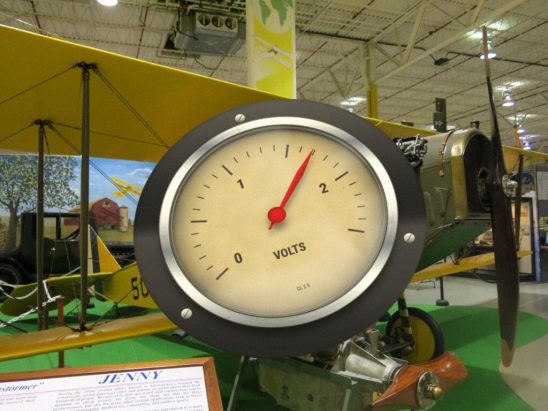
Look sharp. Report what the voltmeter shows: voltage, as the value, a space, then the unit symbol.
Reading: 1.7 V
